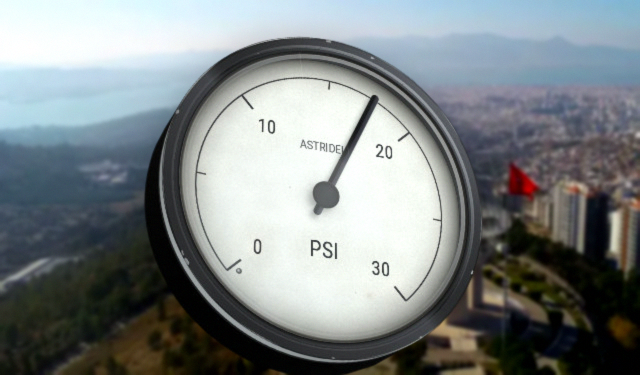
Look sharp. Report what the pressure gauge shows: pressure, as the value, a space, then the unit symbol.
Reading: 17.5 psi
